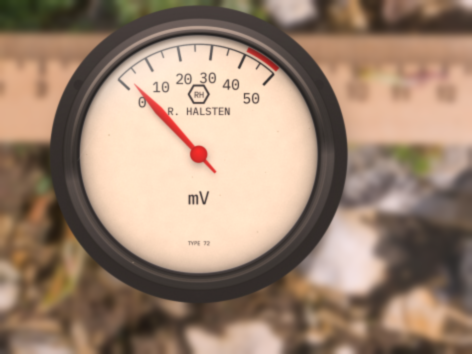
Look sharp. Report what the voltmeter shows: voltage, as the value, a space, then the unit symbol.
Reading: 2.5 mV
